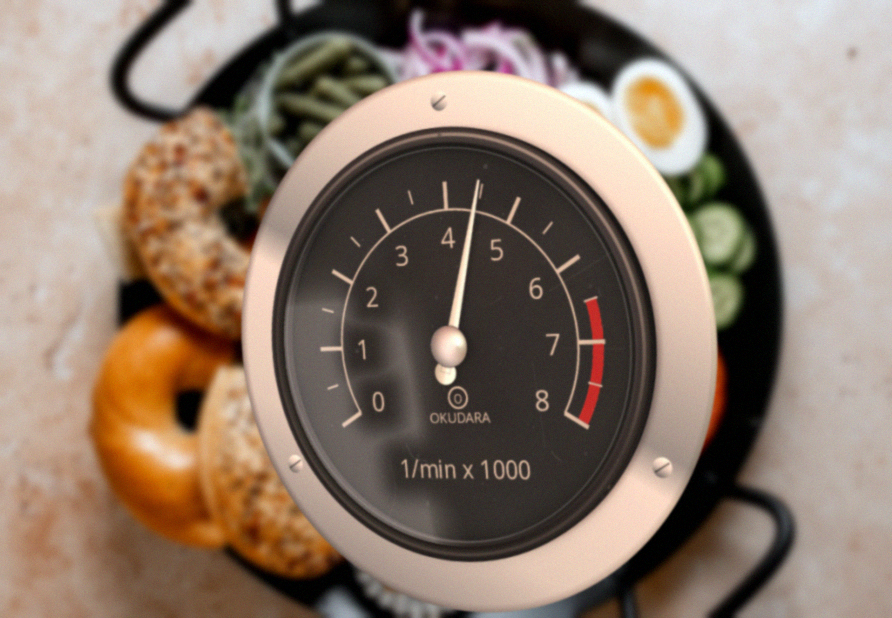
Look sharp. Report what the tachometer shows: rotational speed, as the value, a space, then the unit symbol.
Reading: 4500 rpm
